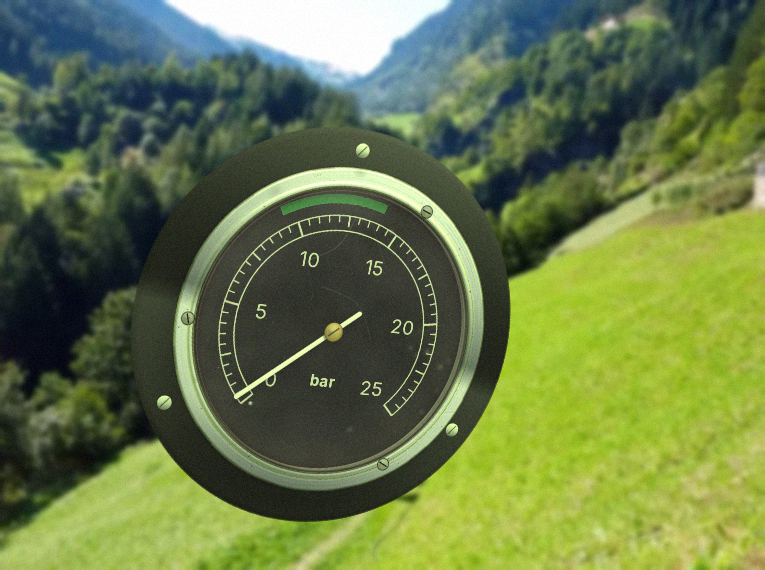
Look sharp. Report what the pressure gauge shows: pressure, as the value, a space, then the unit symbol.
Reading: 0.5 bar
